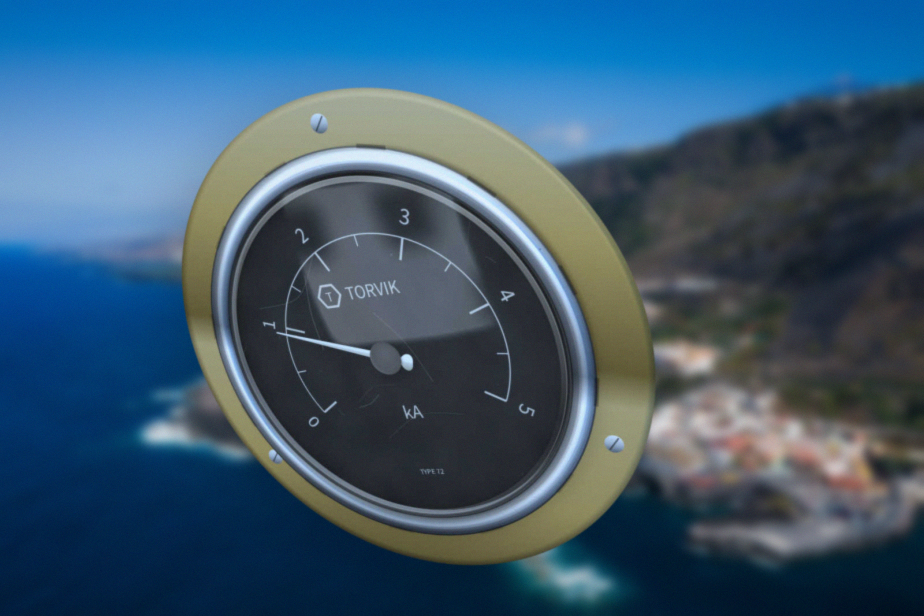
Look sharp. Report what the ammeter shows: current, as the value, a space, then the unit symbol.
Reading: 1 kA
